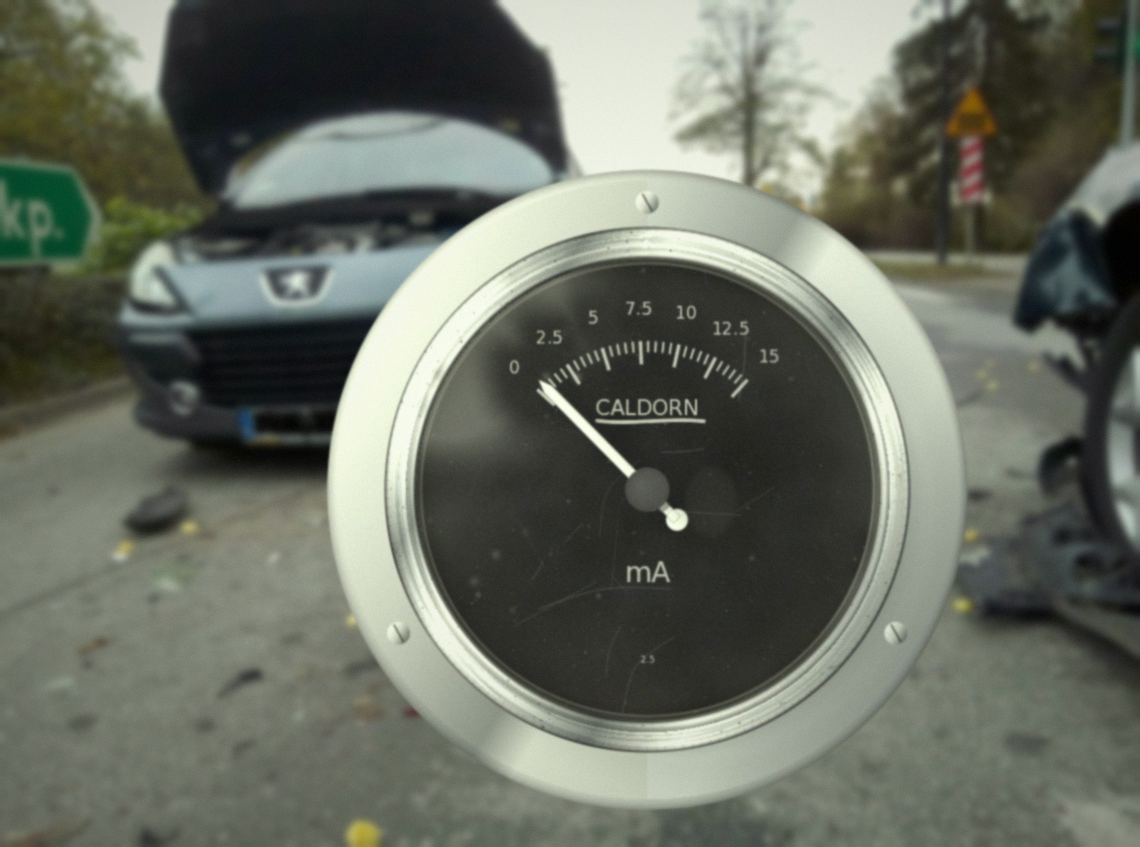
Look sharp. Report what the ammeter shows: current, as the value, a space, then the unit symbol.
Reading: 0.5 mA
